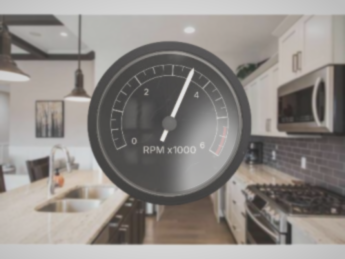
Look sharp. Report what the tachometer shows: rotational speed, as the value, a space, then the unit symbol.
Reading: 3500 rpm
